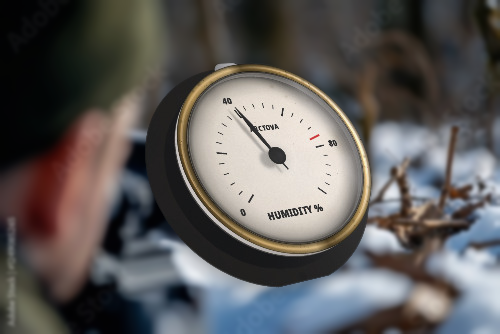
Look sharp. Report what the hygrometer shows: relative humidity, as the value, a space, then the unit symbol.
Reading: 40 %
